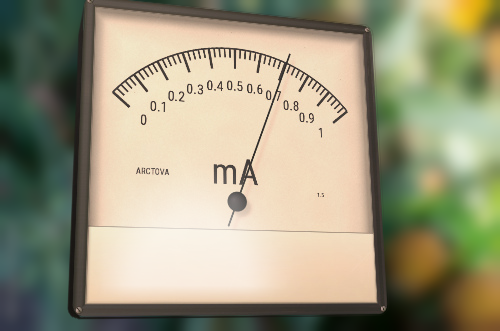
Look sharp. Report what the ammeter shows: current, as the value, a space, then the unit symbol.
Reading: 0.7 mA
